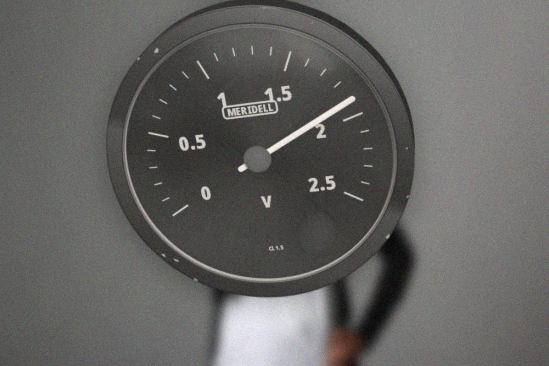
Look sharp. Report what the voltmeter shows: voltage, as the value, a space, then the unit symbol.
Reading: 1.9 V
